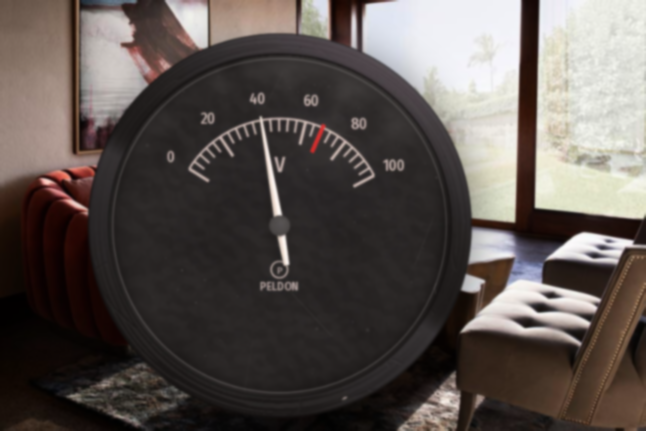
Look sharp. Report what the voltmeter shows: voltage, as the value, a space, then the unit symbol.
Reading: 40 V
